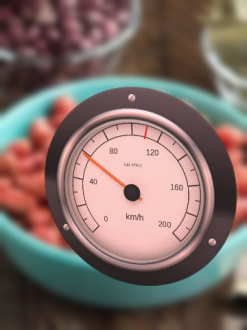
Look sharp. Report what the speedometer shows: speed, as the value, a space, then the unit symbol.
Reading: 60 km/h
